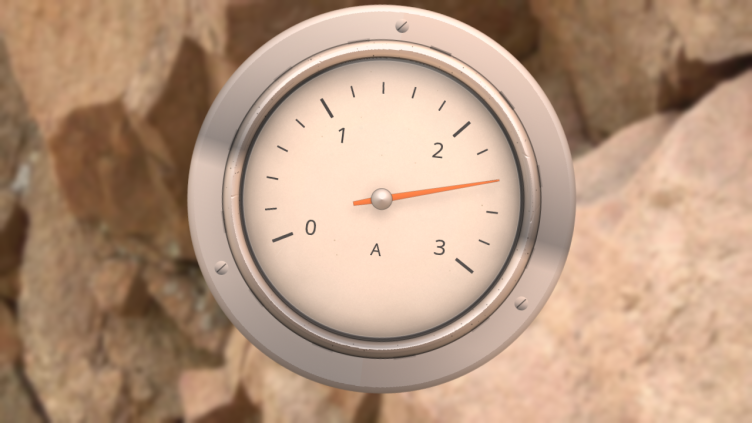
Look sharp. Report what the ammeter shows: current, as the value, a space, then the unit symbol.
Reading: 2.4 A
